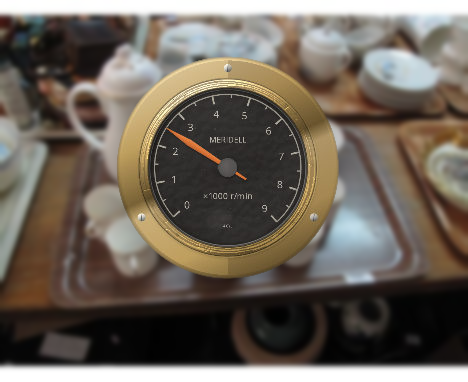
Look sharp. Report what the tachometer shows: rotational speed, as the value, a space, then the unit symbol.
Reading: 2500 rpm
